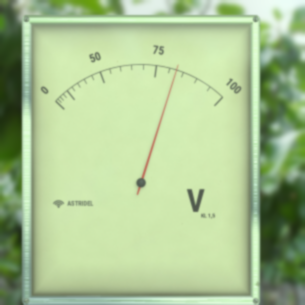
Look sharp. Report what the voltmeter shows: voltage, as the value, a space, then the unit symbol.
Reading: 82.5 V
